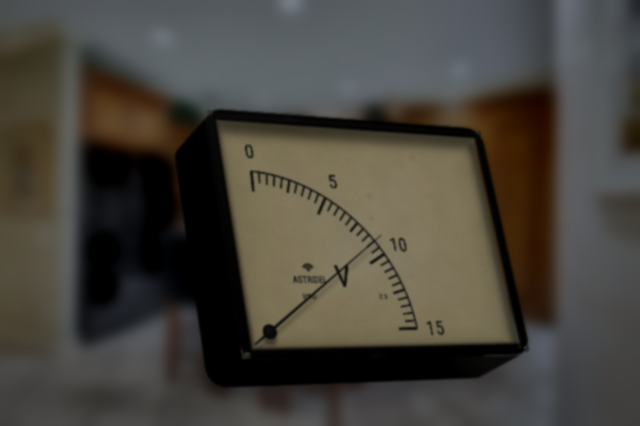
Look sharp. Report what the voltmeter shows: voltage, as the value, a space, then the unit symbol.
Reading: 9 V
